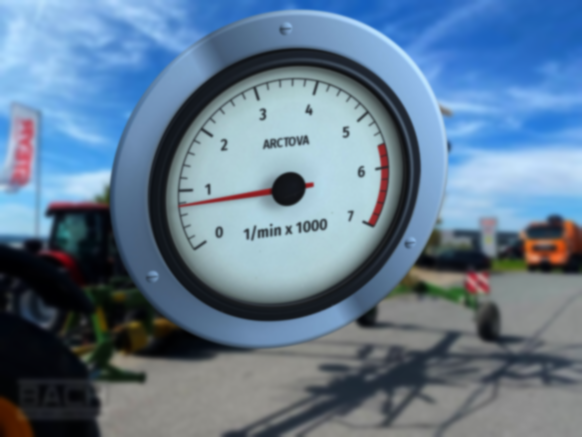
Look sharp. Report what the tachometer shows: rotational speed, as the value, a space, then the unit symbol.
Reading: 800 rpm
